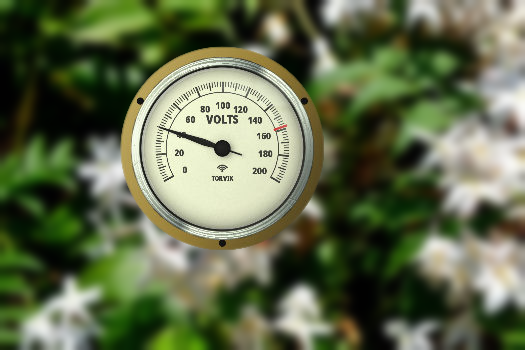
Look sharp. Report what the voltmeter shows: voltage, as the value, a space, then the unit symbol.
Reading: 40 V
